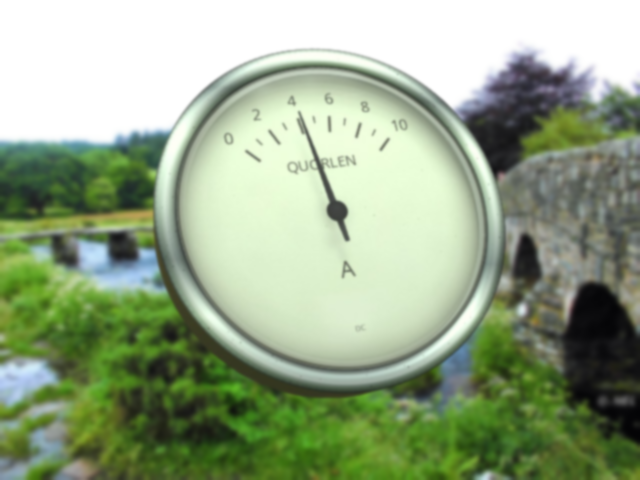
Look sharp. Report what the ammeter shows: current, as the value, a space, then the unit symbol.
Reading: 4 A
